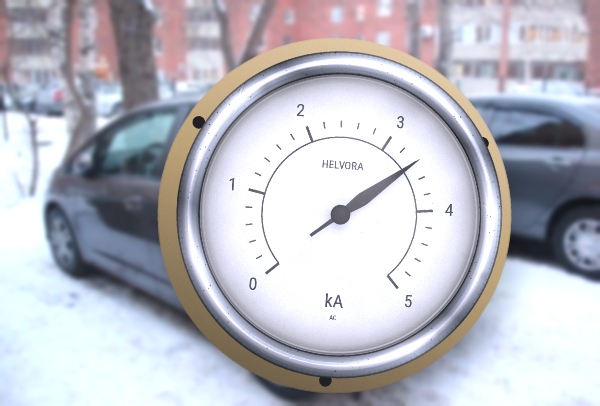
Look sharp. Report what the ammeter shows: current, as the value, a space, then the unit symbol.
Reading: 3.4 kA
